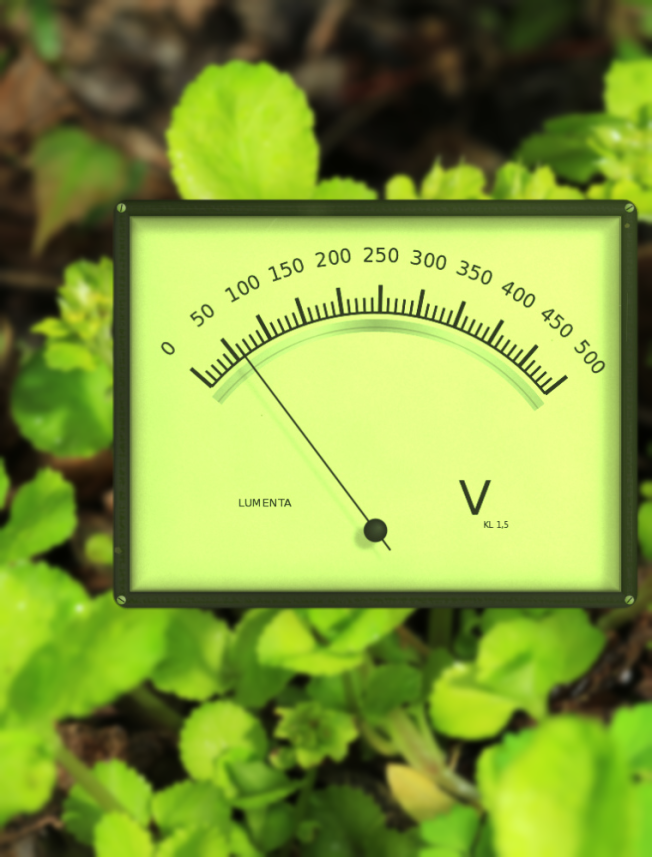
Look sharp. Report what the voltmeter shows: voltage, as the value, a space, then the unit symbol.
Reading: 60 V
